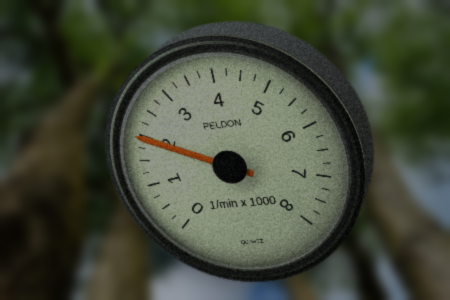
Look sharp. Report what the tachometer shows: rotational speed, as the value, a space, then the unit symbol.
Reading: 2000 rpm
